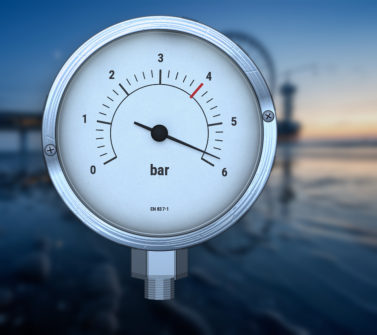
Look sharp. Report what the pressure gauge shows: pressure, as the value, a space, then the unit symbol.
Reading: 5.8 bar
